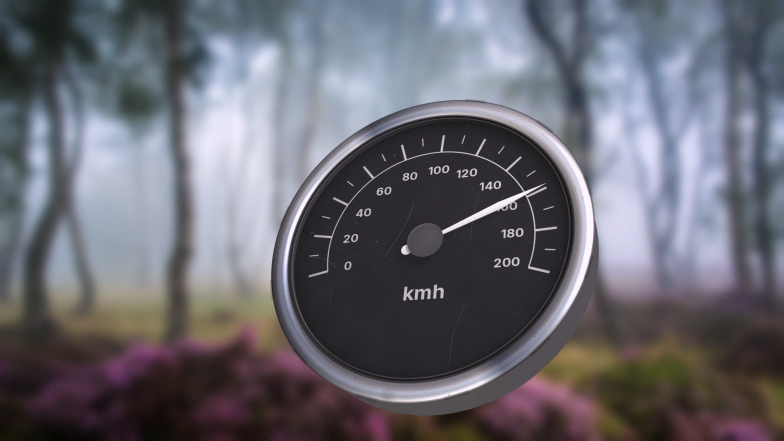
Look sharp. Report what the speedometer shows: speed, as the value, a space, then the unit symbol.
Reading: 160 km/h
